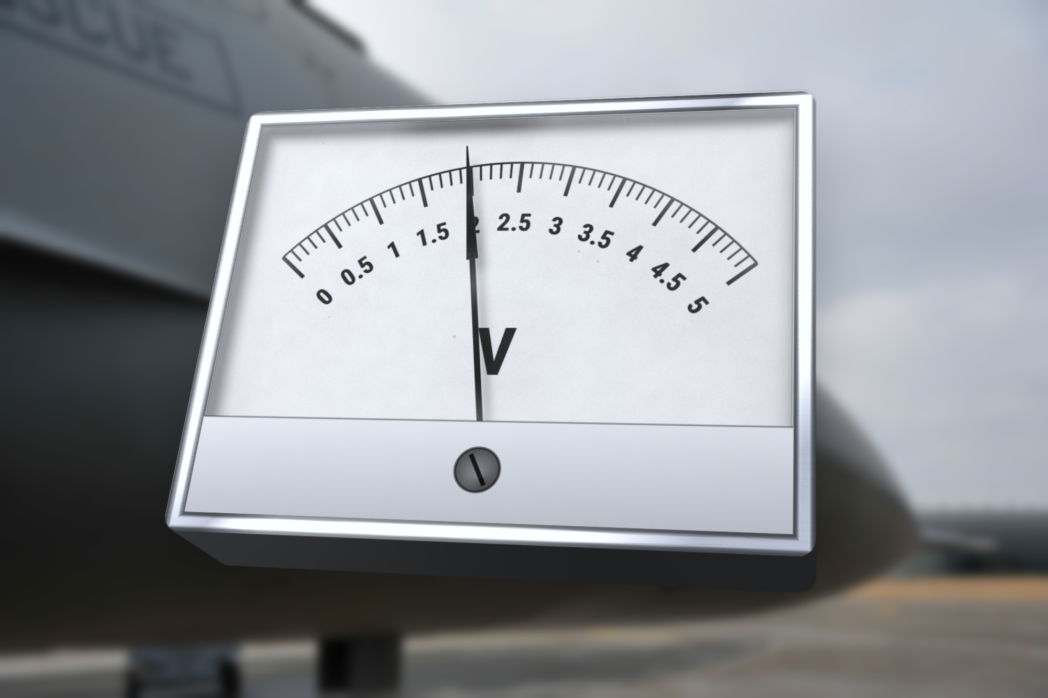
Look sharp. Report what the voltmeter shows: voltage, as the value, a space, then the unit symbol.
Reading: 2 V
